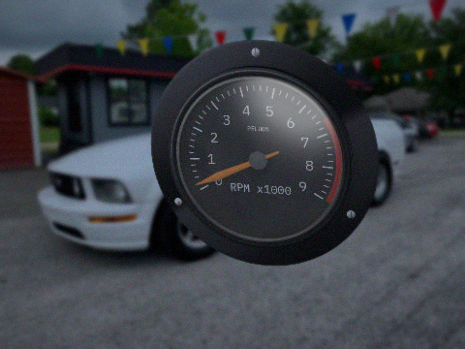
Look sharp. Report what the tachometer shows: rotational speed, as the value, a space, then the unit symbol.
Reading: 200 rpm
